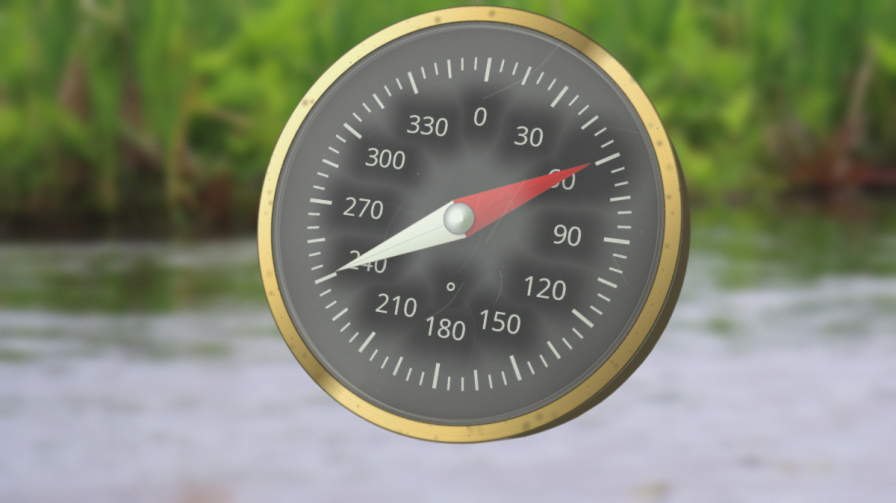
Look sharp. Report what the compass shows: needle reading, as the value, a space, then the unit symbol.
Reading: 60 °
